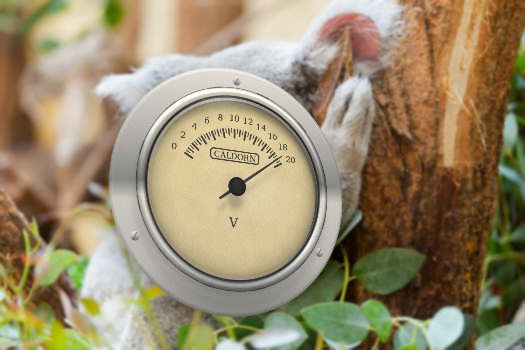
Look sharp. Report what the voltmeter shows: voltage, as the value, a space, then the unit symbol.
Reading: 19 V
